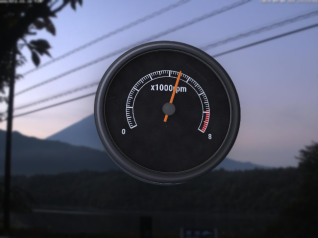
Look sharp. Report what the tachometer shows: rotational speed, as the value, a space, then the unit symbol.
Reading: 4500 rpm
